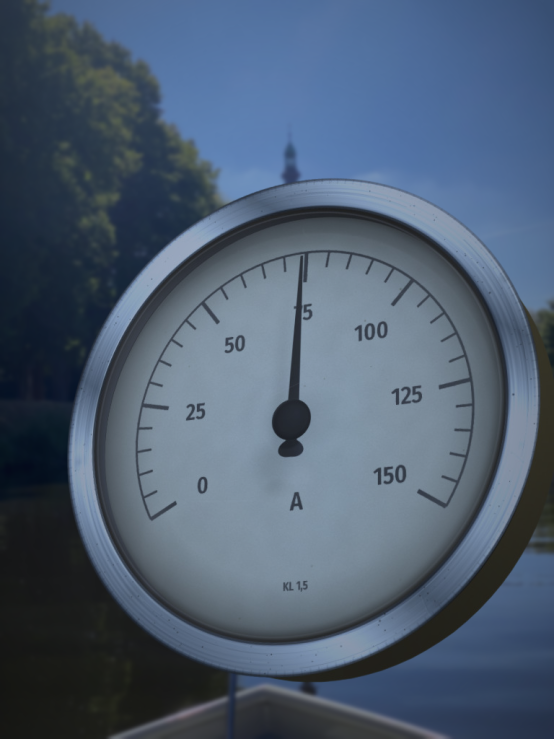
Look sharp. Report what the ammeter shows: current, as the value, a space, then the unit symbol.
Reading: 75 A
